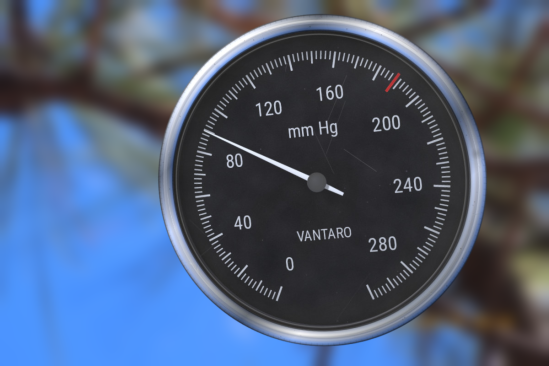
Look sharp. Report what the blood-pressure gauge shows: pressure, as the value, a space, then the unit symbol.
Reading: 90 mmHg
